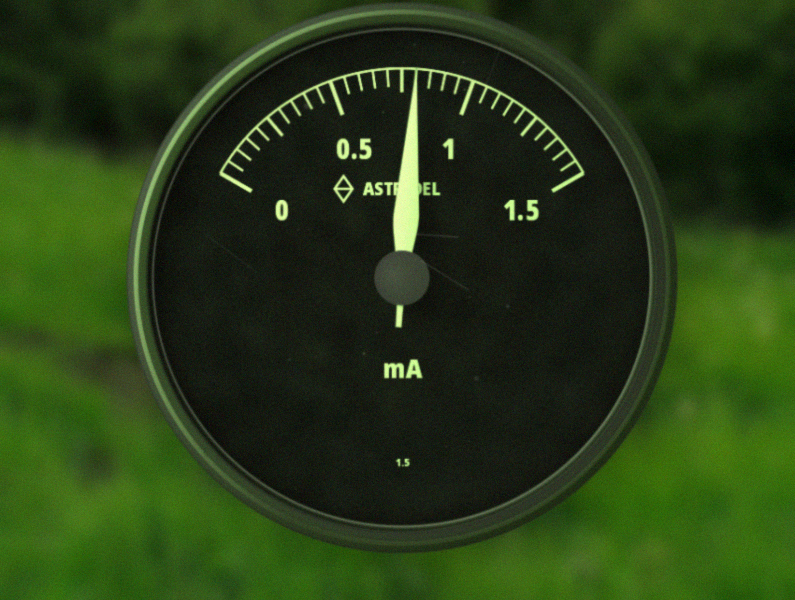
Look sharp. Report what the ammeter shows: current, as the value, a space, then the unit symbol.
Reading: 0.8 mA
